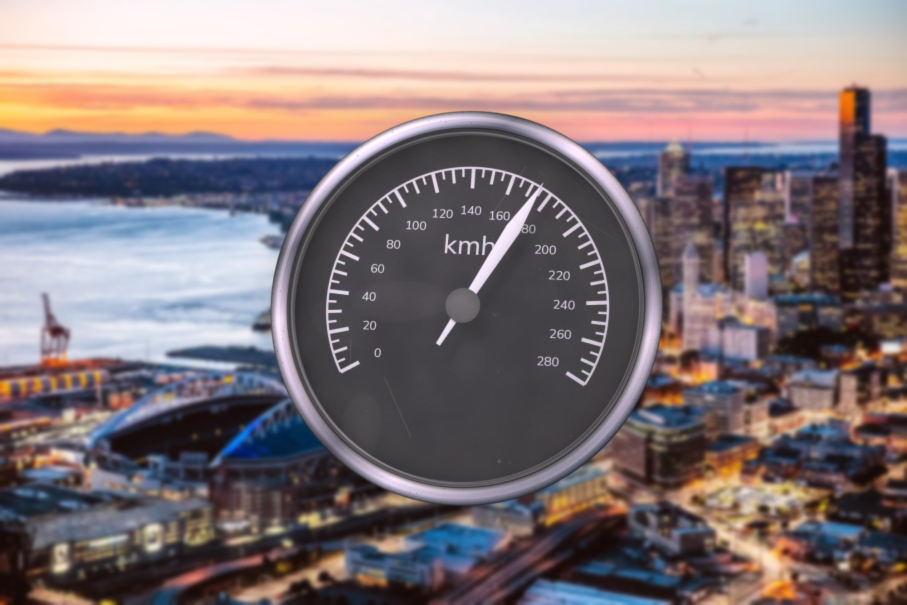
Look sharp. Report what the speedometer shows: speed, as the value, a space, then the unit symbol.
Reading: 175 km/h
